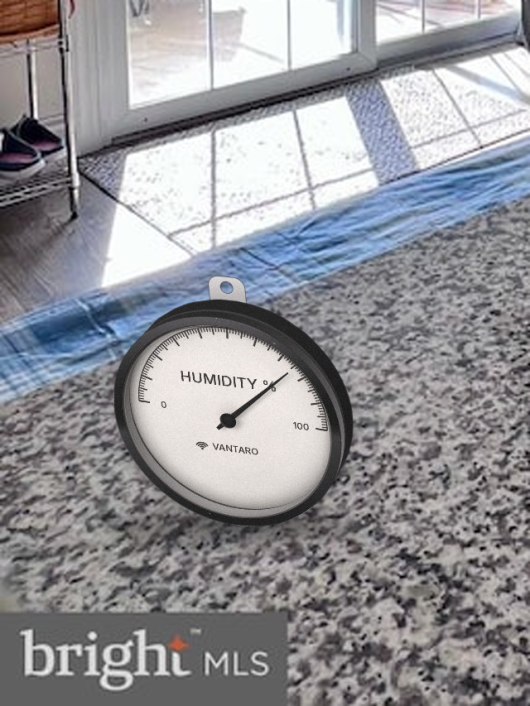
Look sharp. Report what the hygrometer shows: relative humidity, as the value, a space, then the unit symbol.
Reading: 75 %
